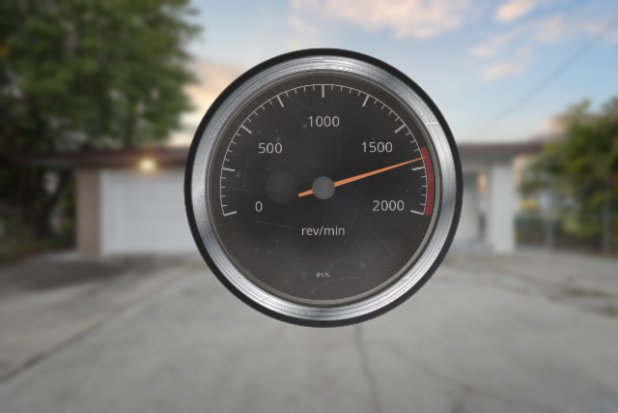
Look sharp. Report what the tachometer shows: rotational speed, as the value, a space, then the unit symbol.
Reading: 1700 rpm
